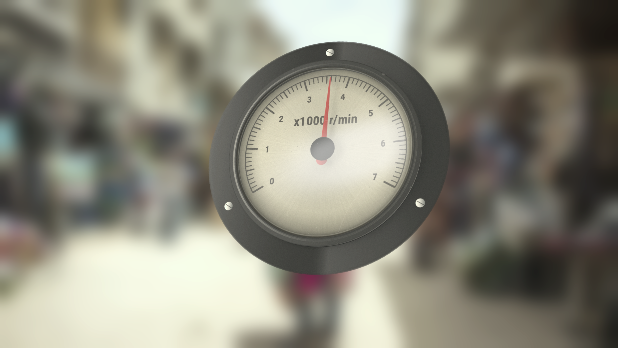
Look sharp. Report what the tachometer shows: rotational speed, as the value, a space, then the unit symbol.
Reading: 3600 rpm
